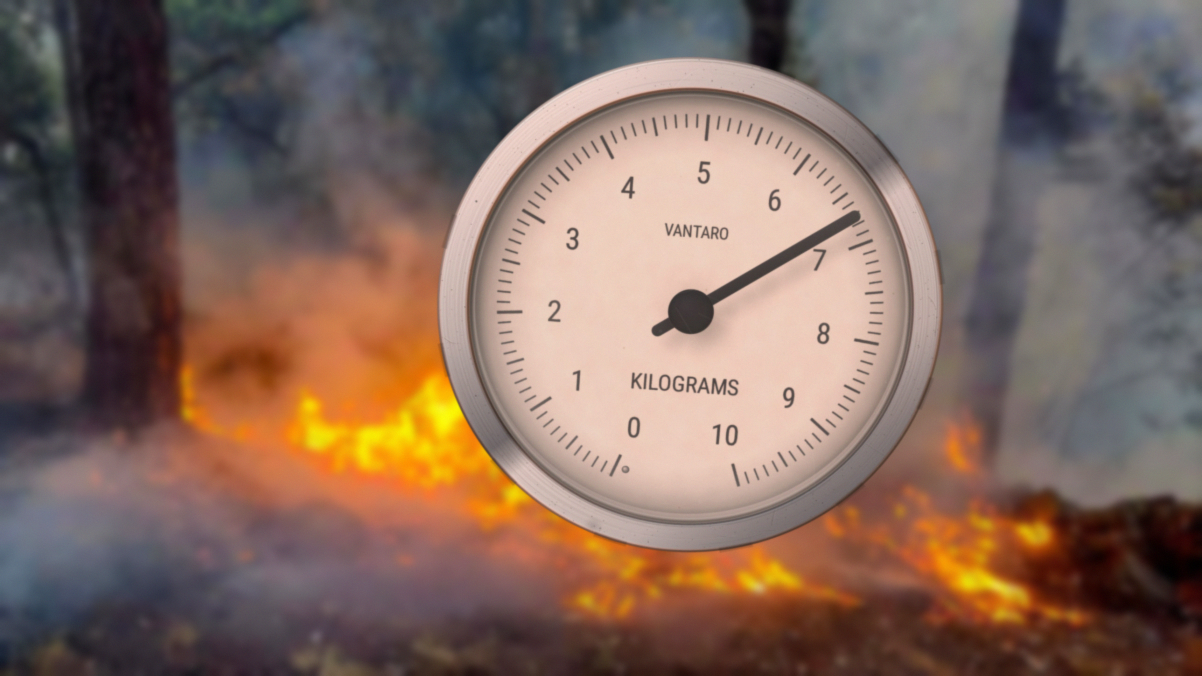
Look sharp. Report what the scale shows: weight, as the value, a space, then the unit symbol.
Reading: 6.7 kg
